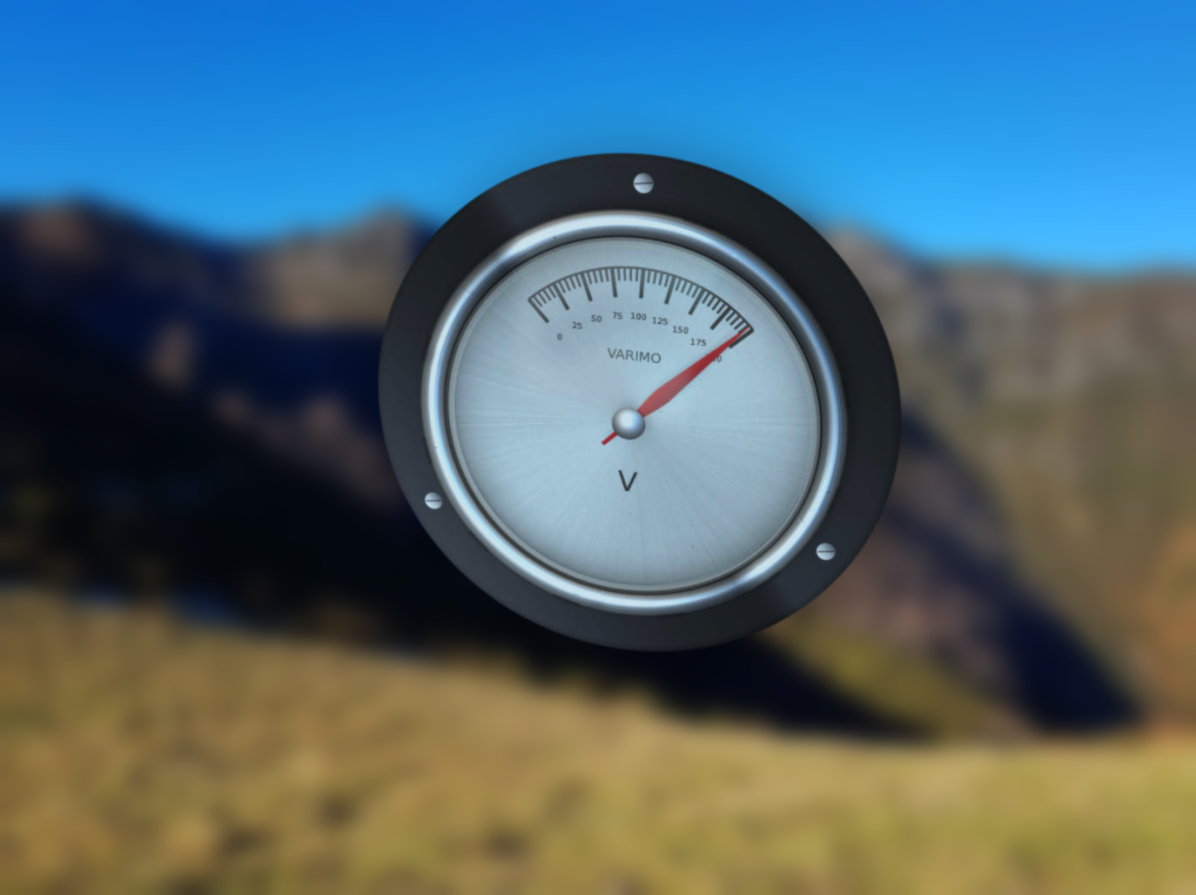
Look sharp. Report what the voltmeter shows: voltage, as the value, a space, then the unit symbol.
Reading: 195 V
